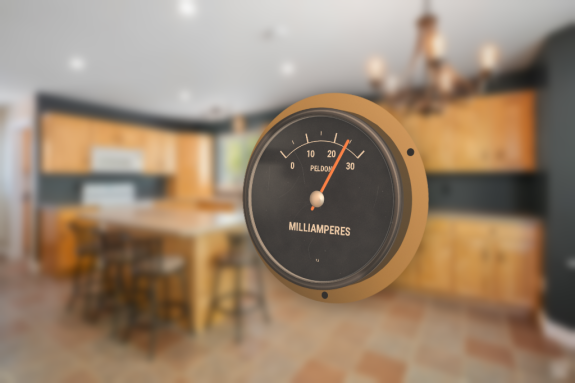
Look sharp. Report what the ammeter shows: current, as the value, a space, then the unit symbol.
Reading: 25 mA
